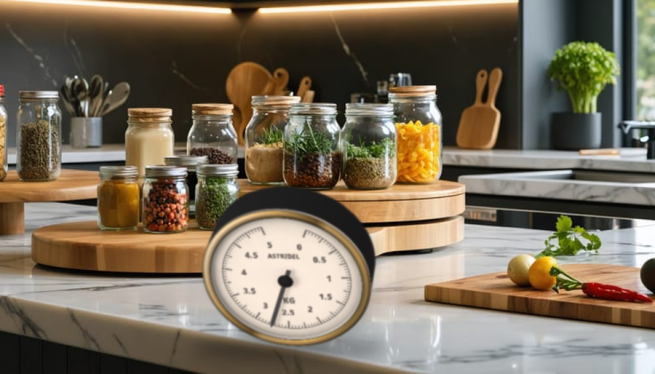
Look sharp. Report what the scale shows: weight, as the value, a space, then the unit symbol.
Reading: 2.75 kg
